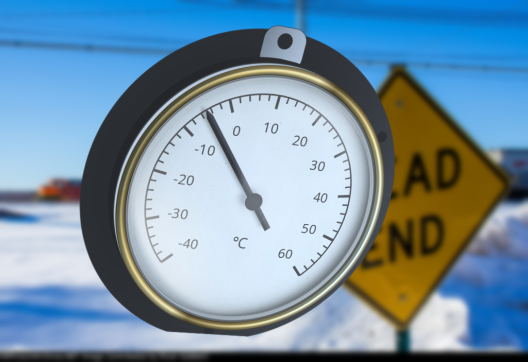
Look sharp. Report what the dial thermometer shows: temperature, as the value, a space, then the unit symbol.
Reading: -5 °C
